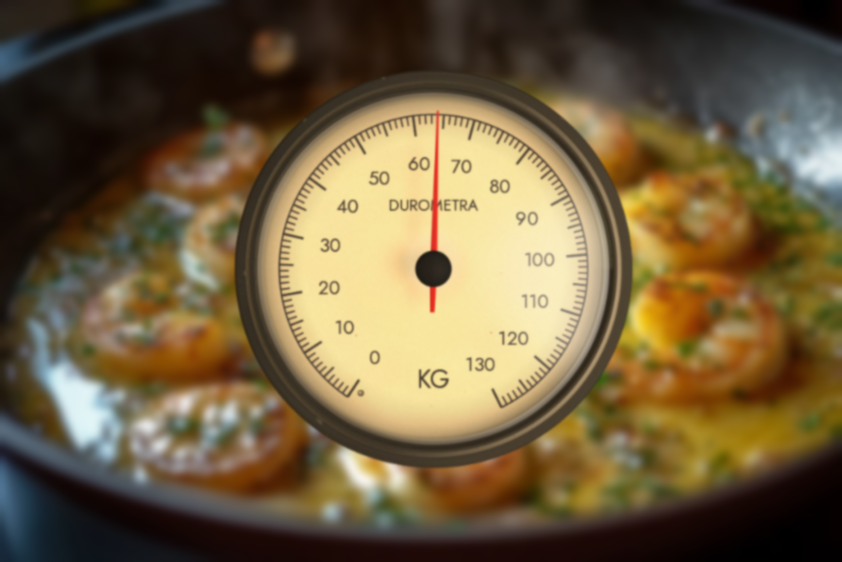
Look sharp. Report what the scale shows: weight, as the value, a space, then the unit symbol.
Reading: 64 kg
